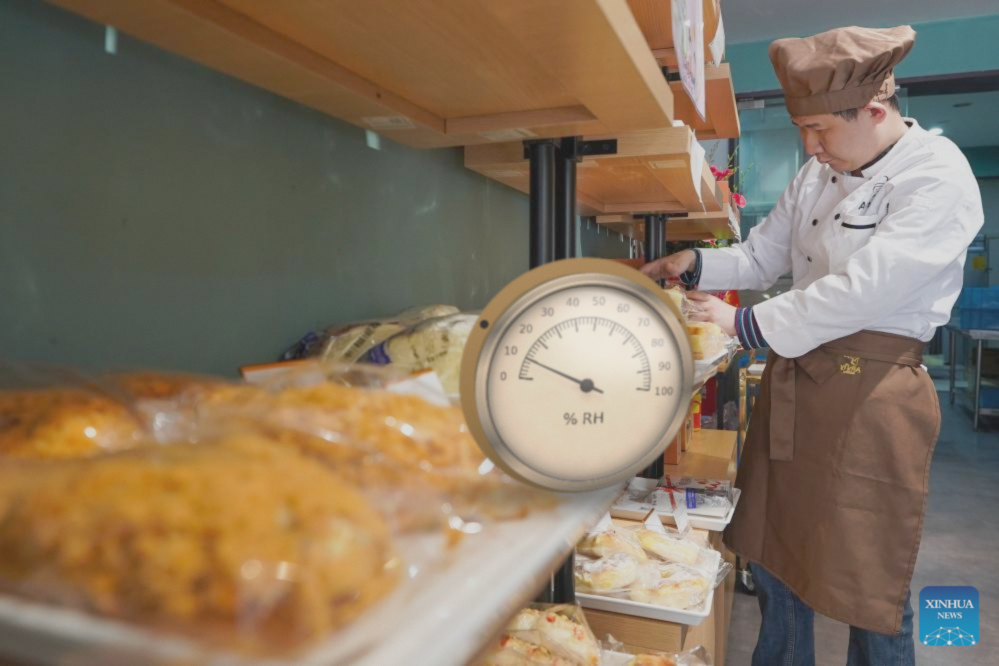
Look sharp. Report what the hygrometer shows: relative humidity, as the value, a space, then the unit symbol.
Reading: 10 %
